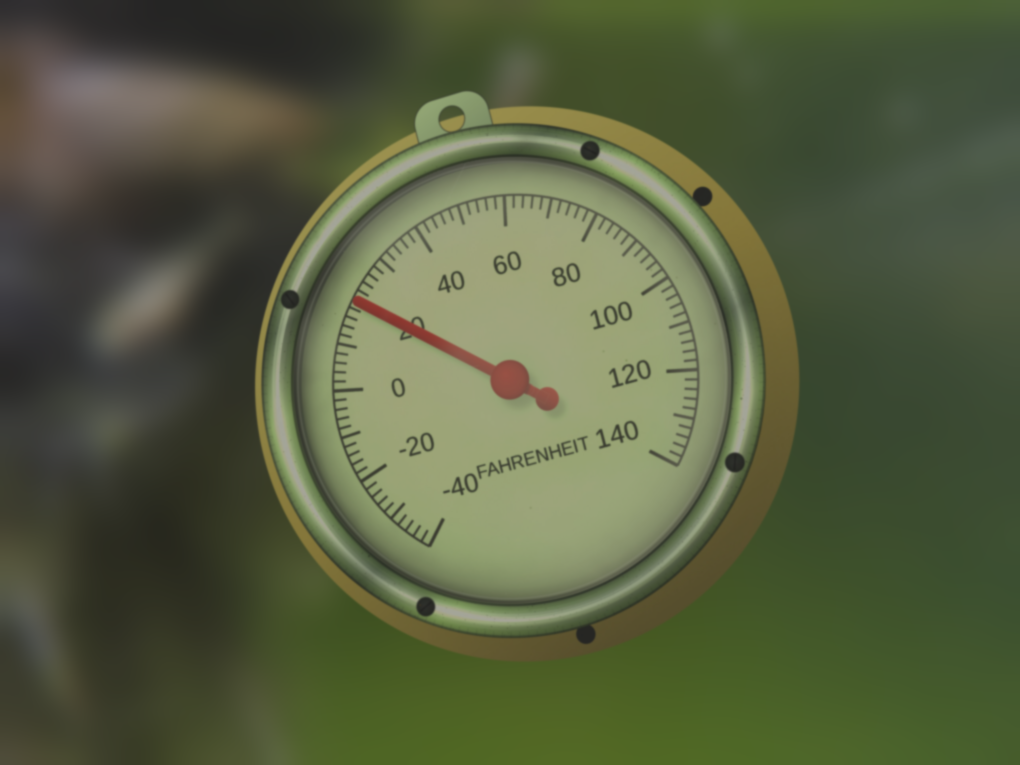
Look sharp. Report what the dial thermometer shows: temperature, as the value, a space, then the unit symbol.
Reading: 20 °F
